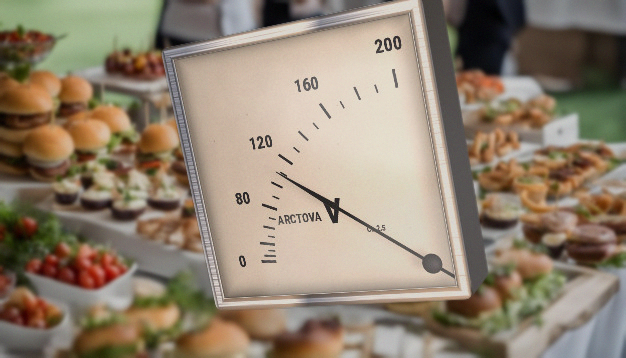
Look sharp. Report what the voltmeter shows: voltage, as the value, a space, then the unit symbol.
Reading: 110 V
